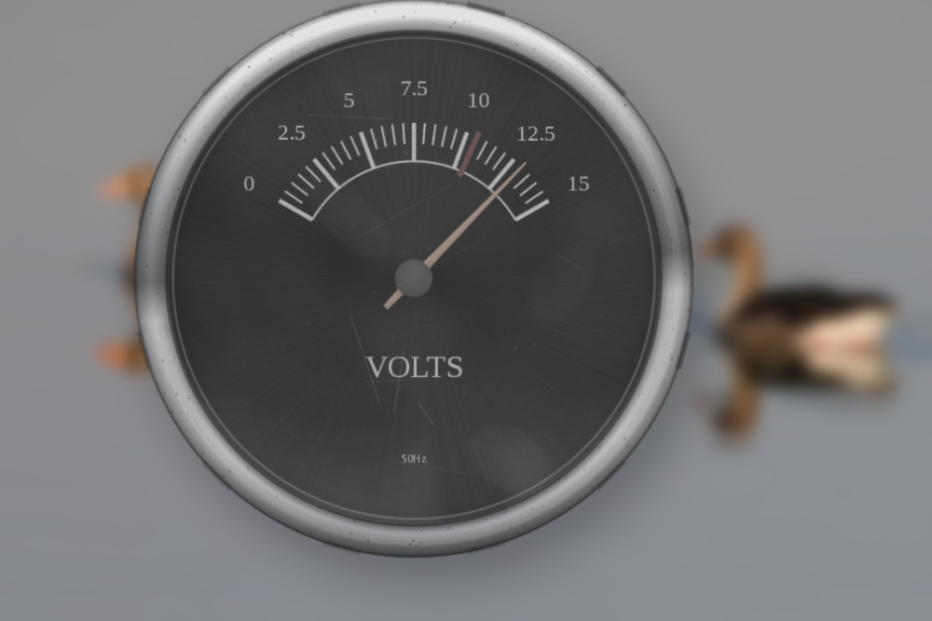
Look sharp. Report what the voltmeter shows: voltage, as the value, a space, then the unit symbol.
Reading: 13 V
